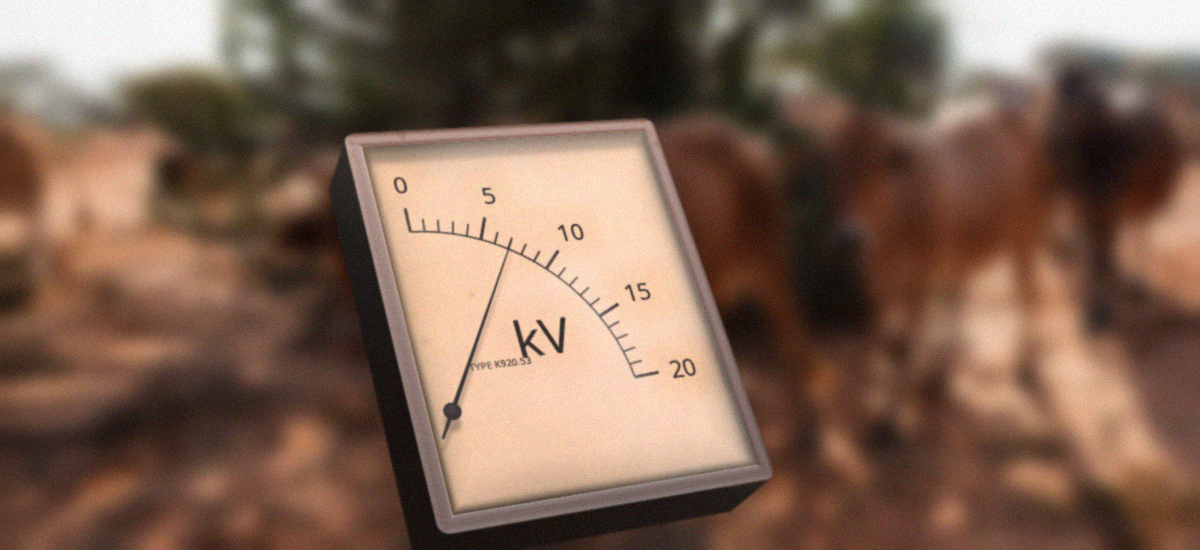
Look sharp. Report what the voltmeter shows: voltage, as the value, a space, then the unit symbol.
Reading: 7 kV
